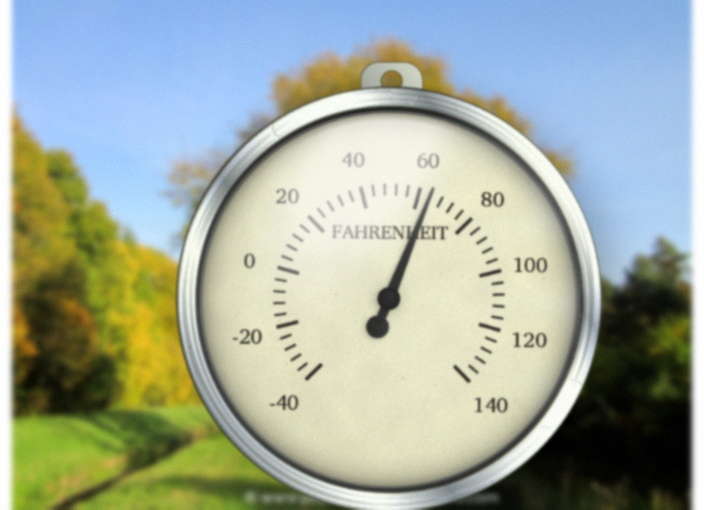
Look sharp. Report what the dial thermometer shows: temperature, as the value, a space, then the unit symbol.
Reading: 64 °F
